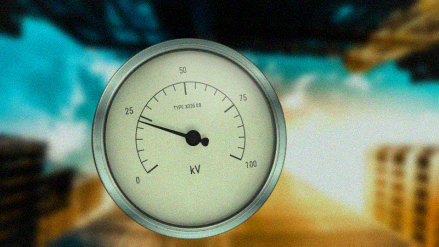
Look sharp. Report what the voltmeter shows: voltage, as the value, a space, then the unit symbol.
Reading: 22.5 kV
